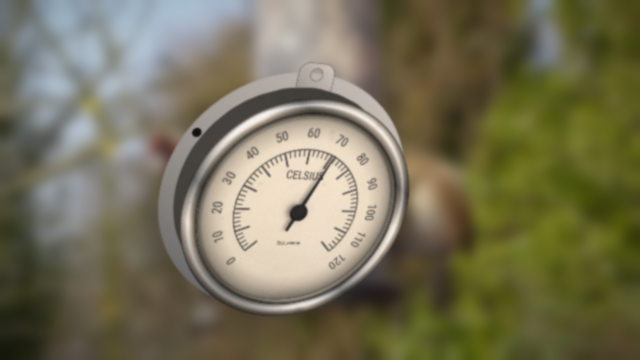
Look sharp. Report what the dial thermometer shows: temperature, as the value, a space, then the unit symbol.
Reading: 70 °C
